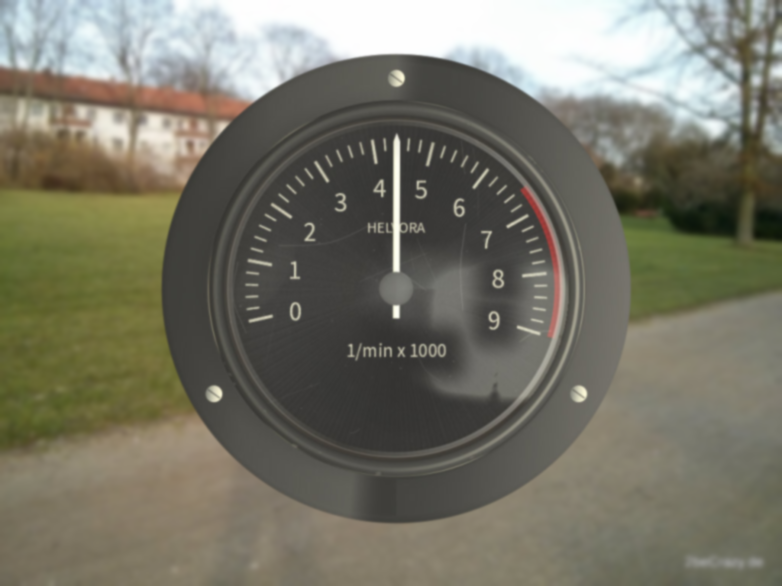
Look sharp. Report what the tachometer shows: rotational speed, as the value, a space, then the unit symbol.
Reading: 4400 rpm
